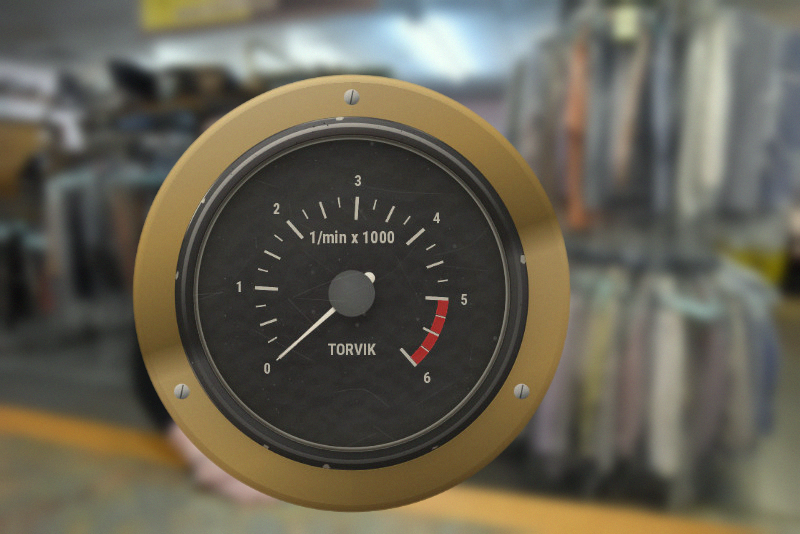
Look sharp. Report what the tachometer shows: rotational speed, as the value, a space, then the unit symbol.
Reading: 0 rpm
